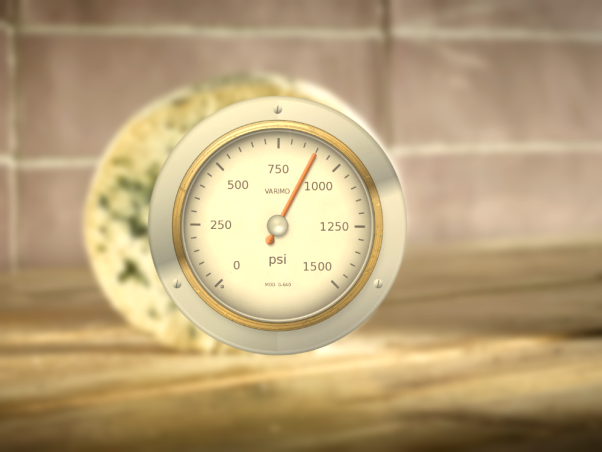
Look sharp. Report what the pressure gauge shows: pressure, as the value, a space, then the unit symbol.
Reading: 900 psi
